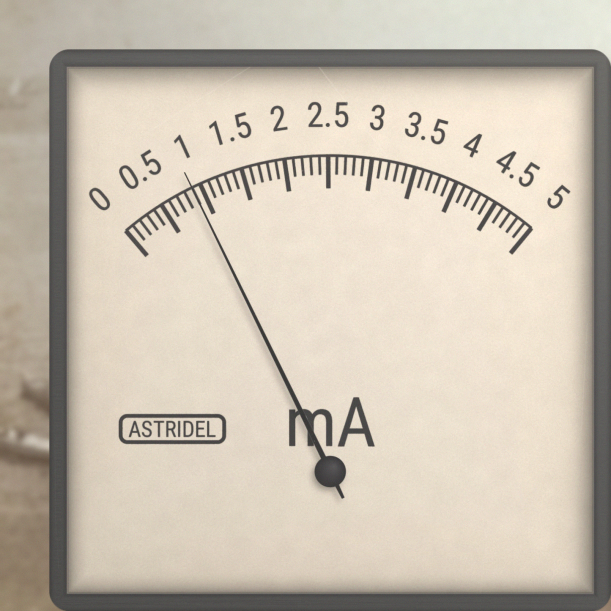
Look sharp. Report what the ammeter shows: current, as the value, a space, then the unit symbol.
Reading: 0.9 mA
